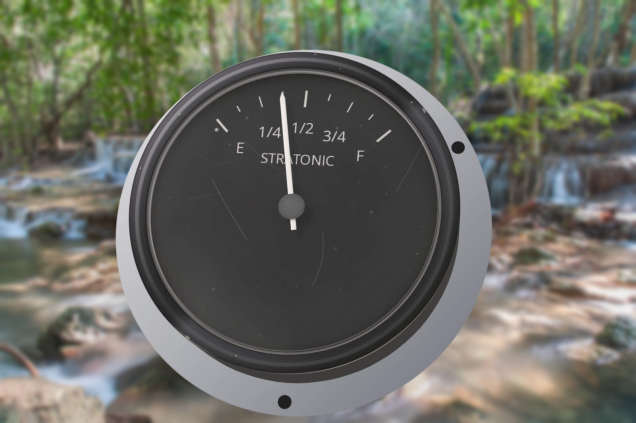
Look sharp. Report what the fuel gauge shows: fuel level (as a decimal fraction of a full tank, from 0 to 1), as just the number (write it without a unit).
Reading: 0.375
